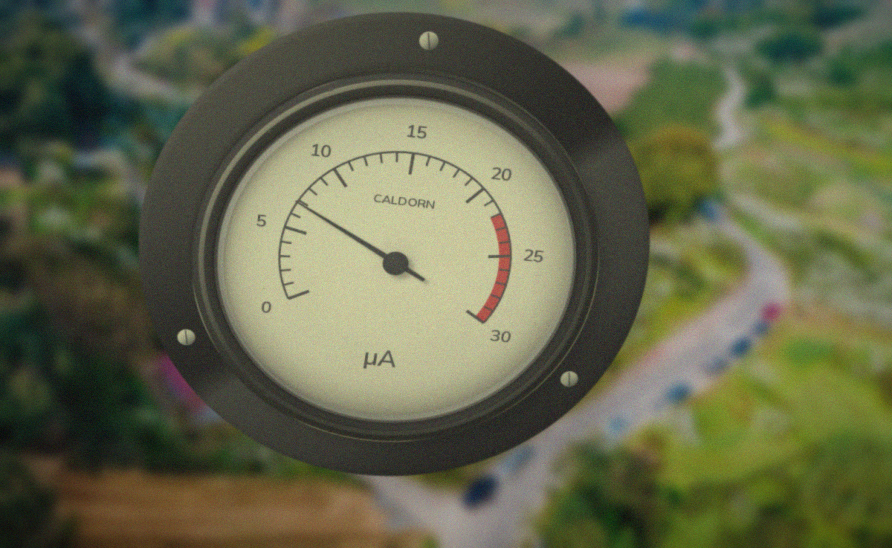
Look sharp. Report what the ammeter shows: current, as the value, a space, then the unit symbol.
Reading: 7 µA
